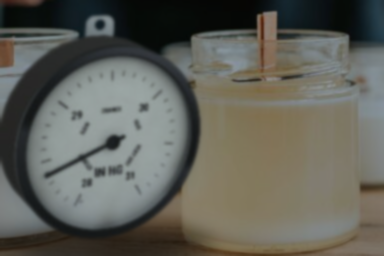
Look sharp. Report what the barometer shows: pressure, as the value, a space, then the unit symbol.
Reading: 28.4 inHg
